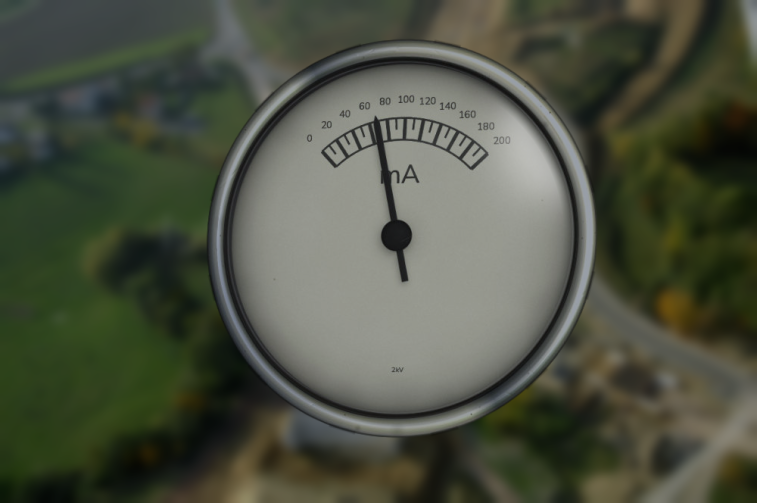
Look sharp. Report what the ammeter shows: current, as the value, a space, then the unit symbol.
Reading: 70 mA
